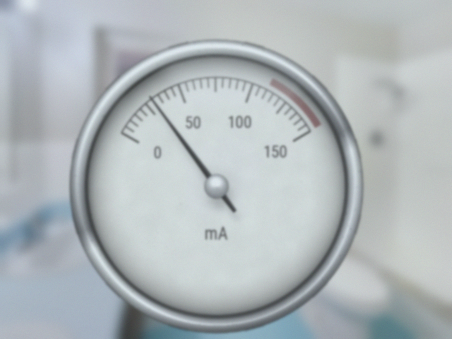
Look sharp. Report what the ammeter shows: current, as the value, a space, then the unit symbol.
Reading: 30 mA
